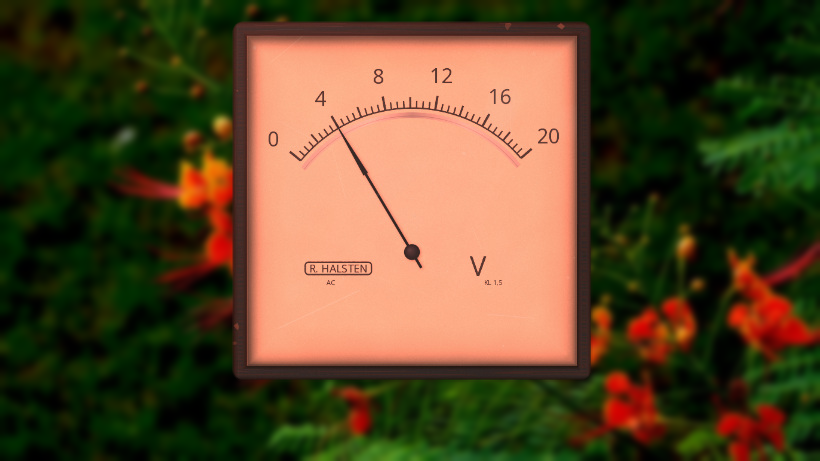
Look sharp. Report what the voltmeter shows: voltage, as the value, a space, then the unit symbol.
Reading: 4 V
